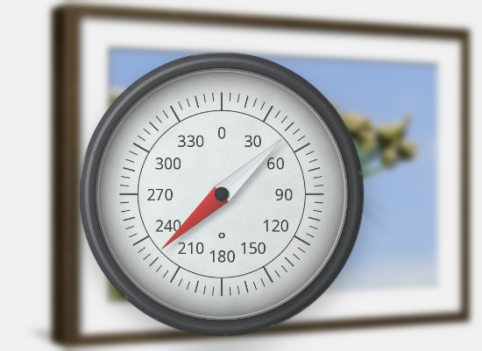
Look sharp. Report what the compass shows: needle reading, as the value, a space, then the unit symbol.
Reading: 227.5 °
